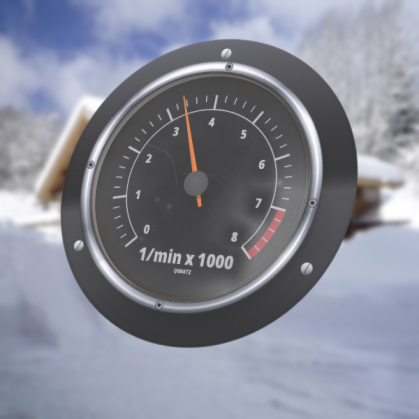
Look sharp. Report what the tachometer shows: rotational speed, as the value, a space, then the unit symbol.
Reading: 3400 rpm
